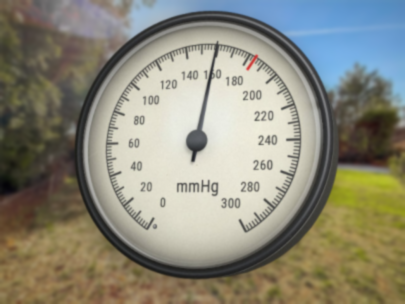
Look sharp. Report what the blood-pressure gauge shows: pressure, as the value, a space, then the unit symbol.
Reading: 160 mmHg
